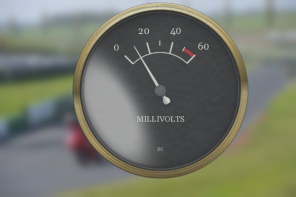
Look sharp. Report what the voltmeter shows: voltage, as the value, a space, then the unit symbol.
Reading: 10 mV
